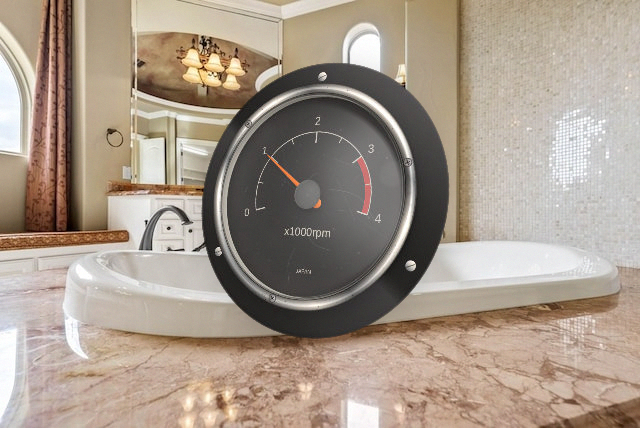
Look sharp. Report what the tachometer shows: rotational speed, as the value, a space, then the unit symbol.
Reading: 1000 rpm
